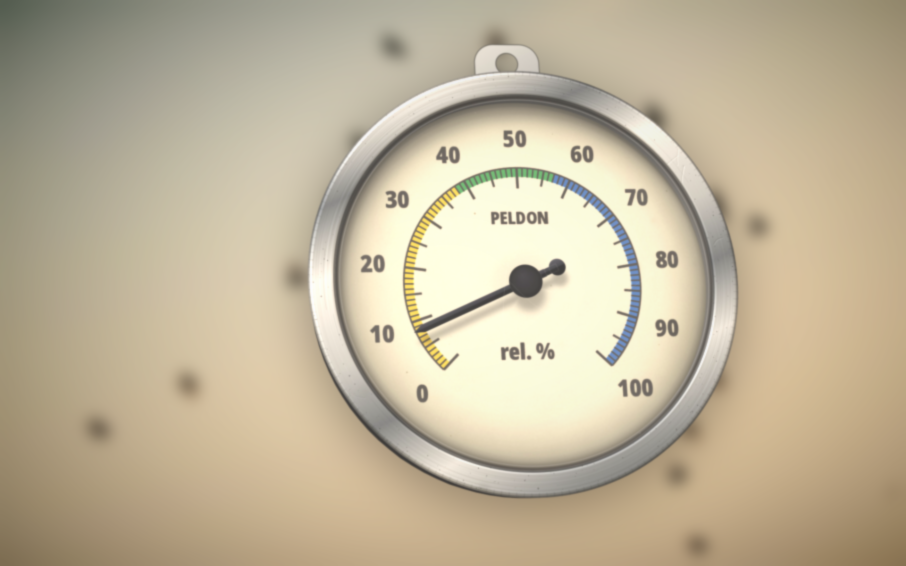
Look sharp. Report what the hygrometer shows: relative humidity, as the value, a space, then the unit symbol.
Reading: 8 %
